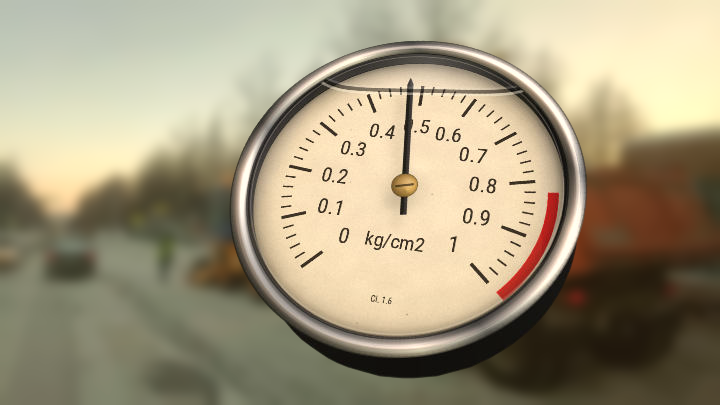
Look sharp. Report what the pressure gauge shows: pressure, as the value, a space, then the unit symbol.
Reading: 0.48 kg/cm²
